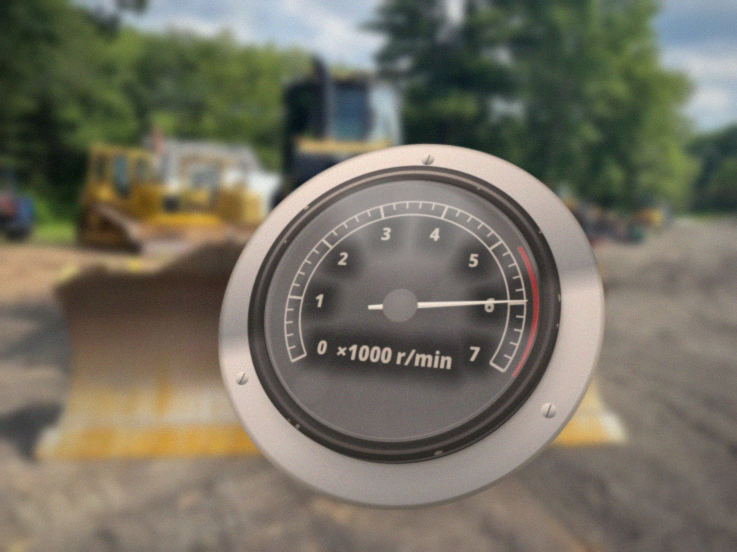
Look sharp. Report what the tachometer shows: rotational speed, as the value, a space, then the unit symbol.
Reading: 6000 rpm
